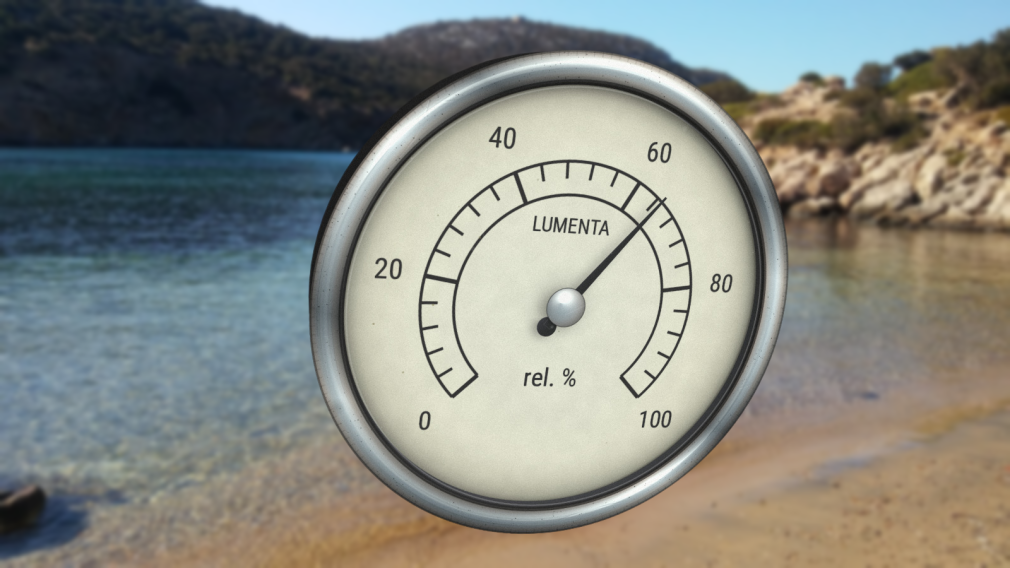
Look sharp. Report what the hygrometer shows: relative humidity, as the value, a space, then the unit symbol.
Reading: 64 %
